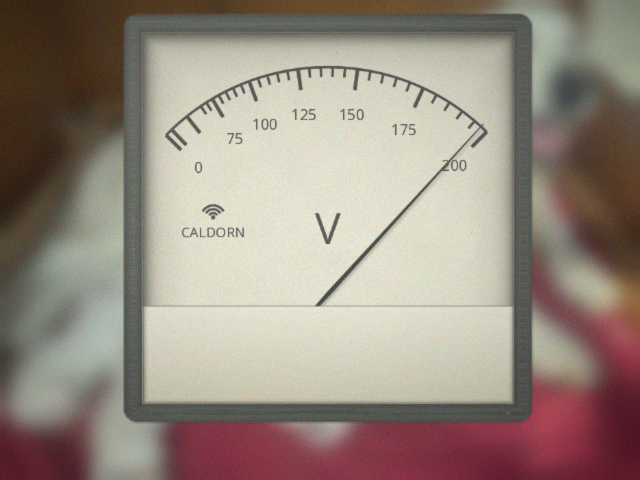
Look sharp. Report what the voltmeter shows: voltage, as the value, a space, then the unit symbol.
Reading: 197.5 V
